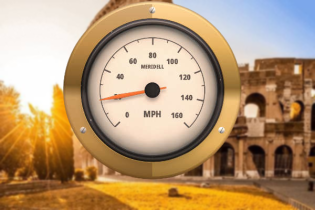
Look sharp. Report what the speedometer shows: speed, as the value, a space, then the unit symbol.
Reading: 20 mph
